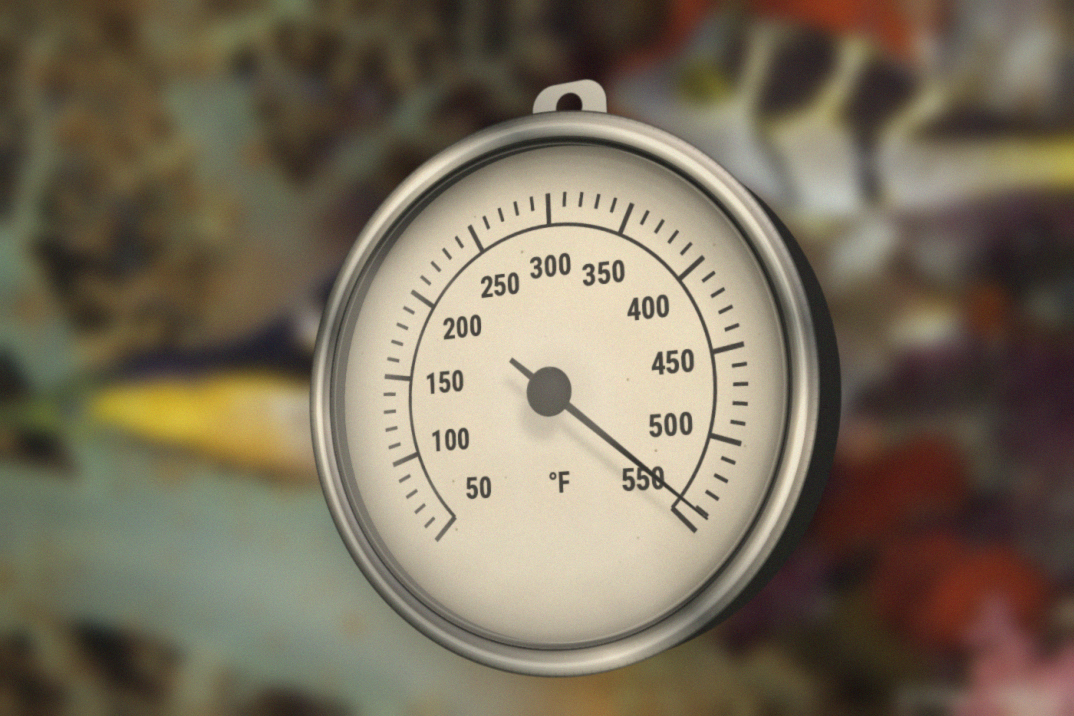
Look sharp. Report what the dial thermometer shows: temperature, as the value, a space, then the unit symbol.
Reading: 540 °F
